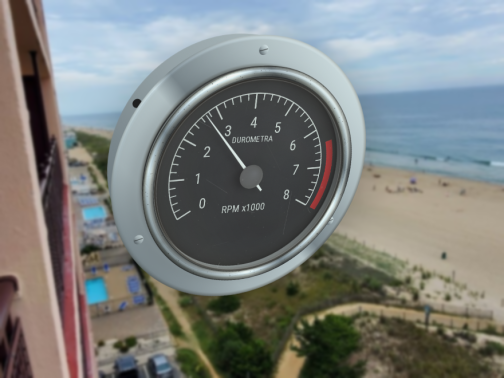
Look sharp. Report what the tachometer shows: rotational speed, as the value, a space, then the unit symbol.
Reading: 2700 rpm
